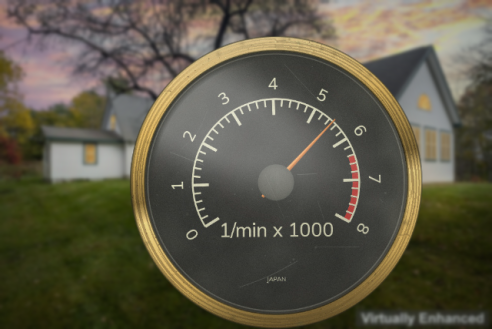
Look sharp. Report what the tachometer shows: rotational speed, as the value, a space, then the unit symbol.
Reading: 5500 rpm
